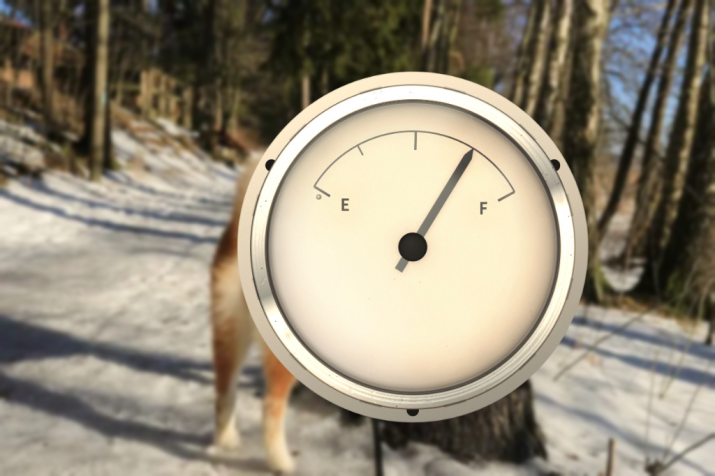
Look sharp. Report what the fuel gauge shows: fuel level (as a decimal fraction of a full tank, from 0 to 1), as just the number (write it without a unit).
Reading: 0.75
